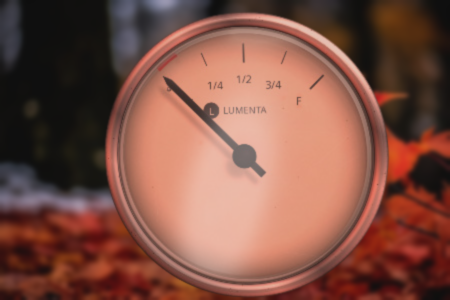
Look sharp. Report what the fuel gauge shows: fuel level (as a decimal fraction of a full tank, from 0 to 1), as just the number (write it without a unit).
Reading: 0
